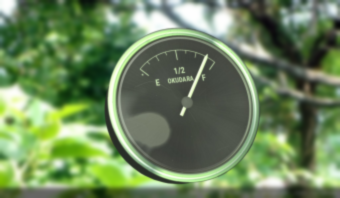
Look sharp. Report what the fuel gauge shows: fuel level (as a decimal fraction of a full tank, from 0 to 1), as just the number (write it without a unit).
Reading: 0.875
